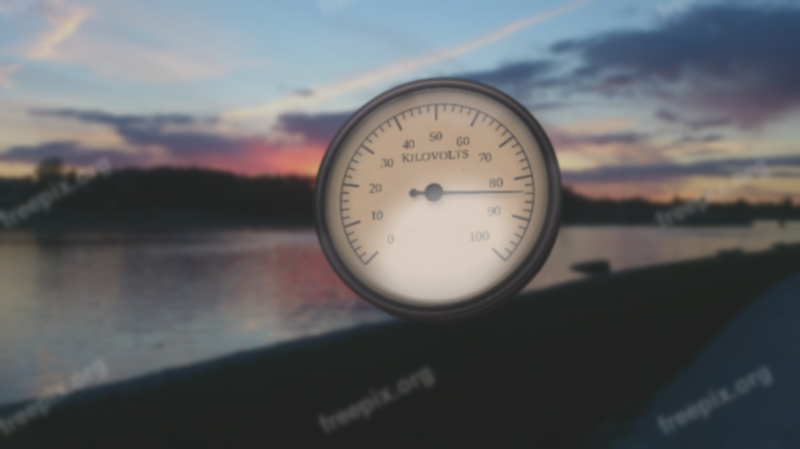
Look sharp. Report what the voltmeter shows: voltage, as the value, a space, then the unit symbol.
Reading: 84 kV
